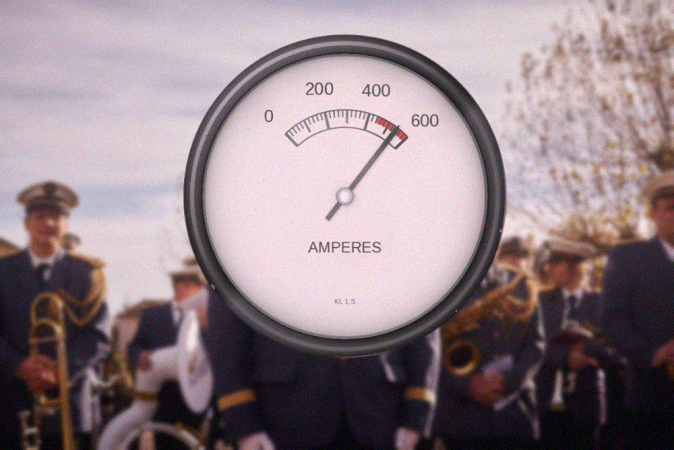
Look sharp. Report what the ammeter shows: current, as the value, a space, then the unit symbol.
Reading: 540 A
